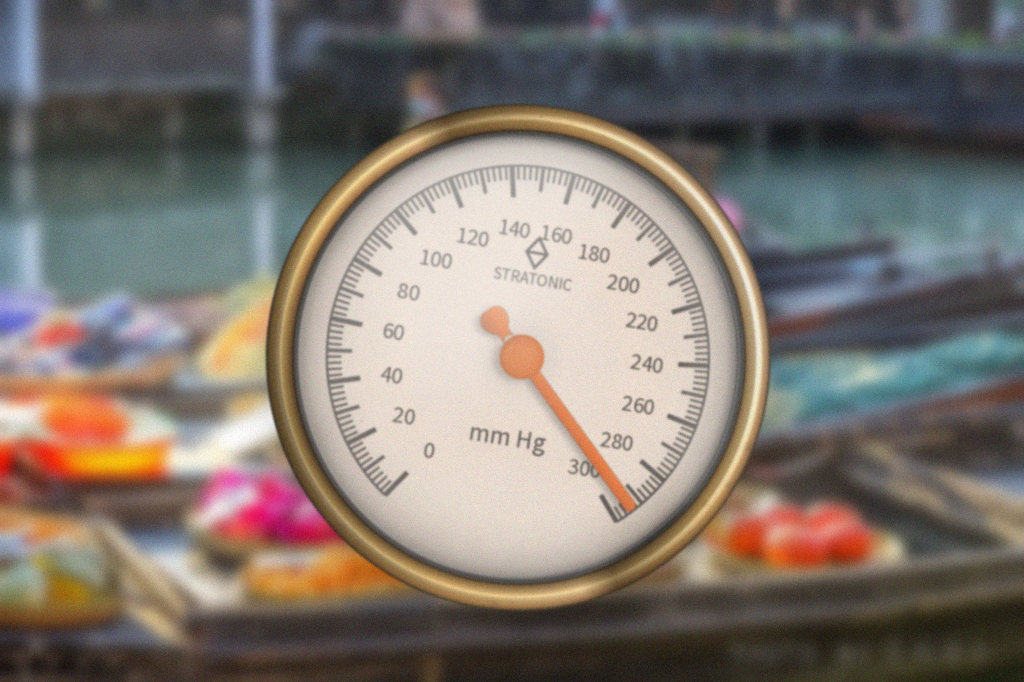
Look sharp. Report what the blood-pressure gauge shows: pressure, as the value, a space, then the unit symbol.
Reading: 294 mmHg
